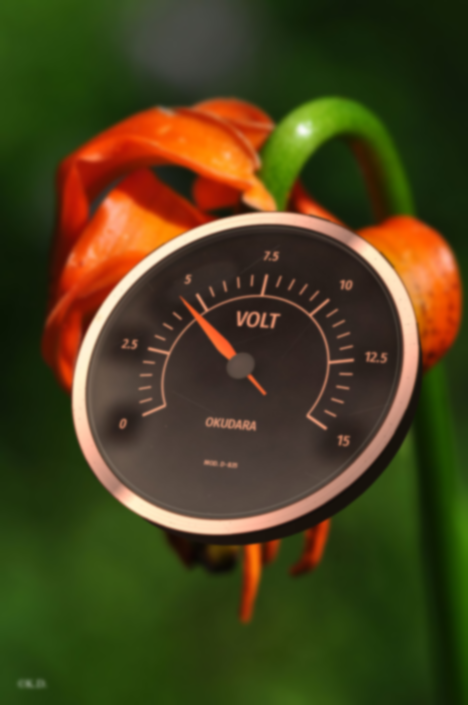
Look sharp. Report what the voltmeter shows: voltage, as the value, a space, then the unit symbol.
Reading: 4.5 V
